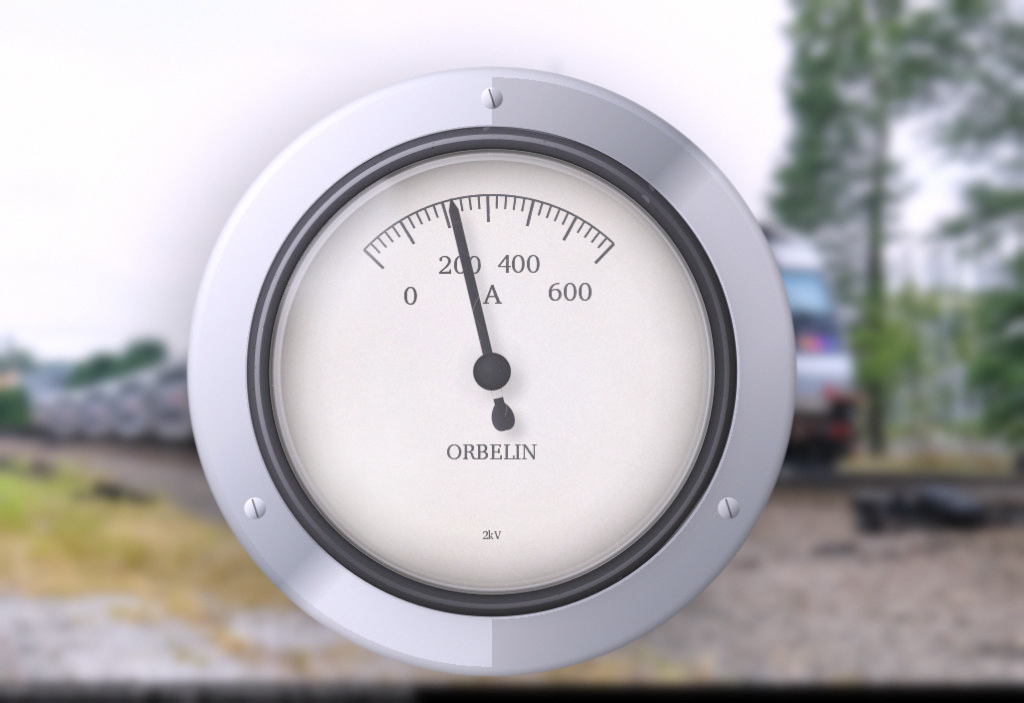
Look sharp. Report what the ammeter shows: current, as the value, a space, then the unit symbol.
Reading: 220 A
